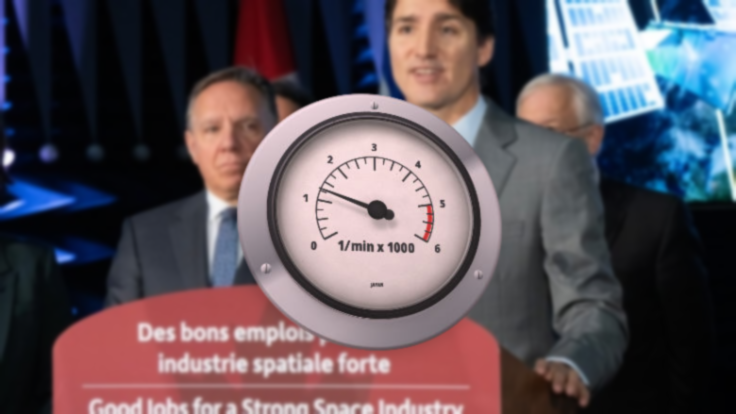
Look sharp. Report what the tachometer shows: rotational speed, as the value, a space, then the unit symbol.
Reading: 1250 rpm
